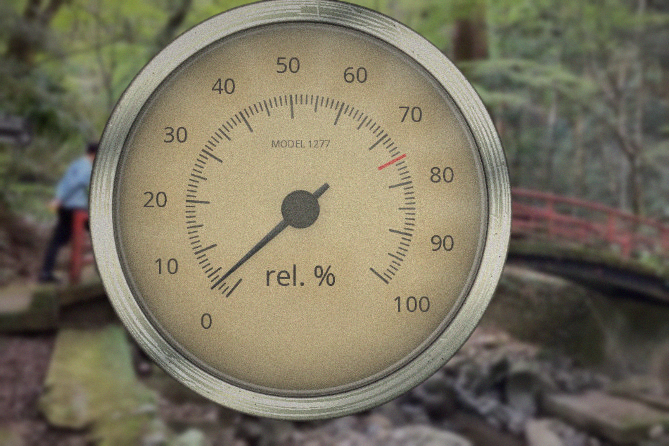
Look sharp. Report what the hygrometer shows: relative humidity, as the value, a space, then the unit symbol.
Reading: 3 %
